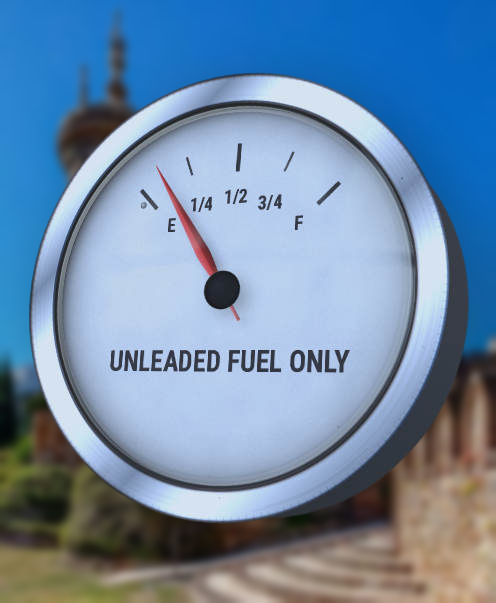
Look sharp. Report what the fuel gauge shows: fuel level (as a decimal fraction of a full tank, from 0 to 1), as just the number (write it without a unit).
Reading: 0.125
